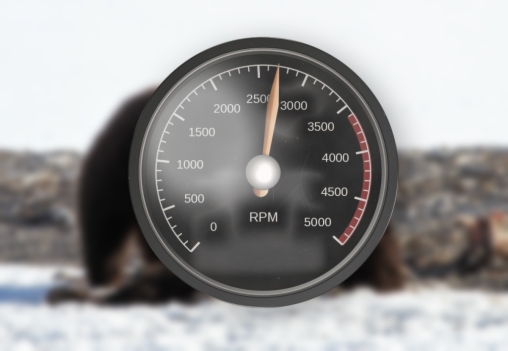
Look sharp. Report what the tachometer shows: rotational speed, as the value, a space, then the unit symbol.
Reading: 2700 rpm
